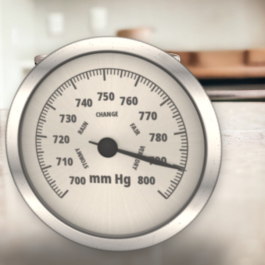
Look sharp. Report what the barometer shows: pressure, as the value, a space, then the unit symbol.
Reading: 790 mmHg
